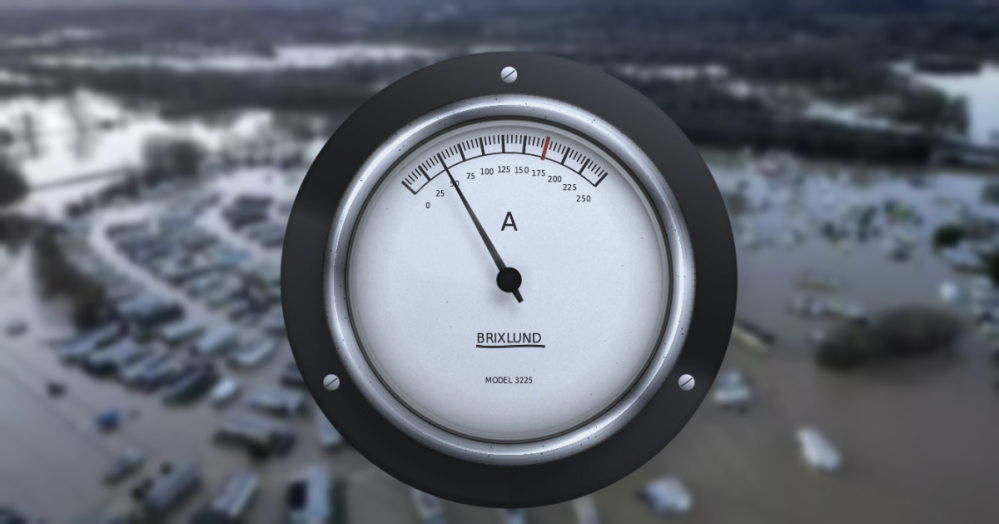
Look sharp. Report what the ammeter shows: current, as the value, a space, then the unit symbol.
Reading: 50 A
